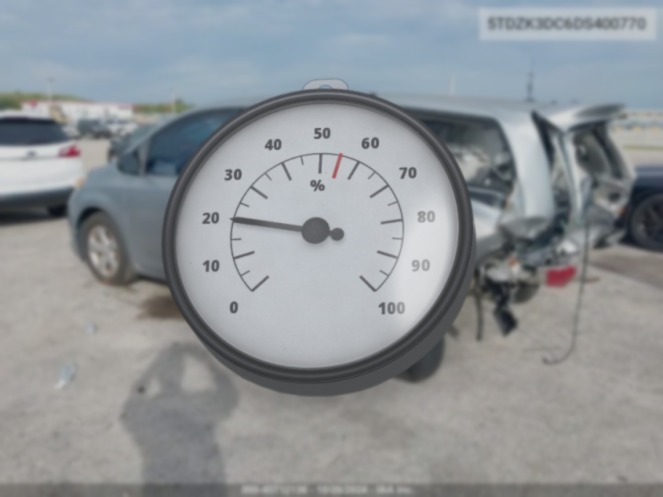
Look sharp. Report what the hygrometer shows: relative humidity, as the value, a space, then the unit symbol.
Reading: 20 %
